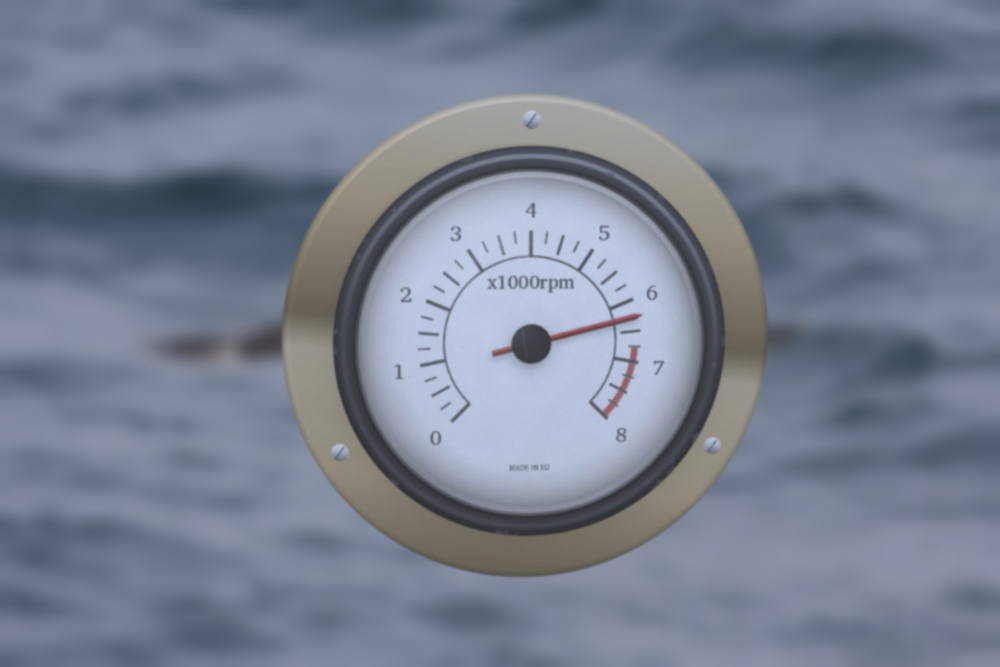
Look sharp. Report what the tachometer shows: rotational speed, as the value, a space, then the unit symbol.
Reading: 6250 rpm
